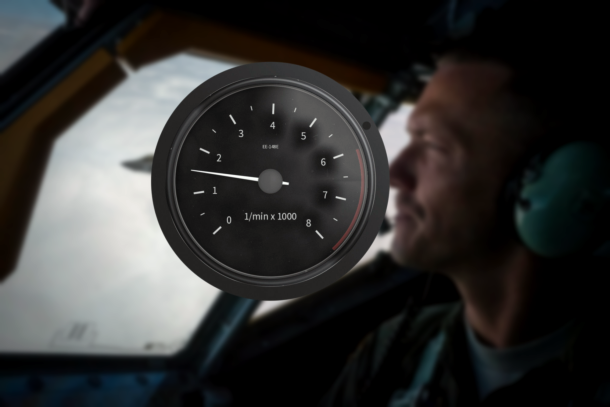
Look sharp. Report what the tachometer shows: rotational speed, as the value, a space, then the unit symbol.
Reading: 1500 rpm
